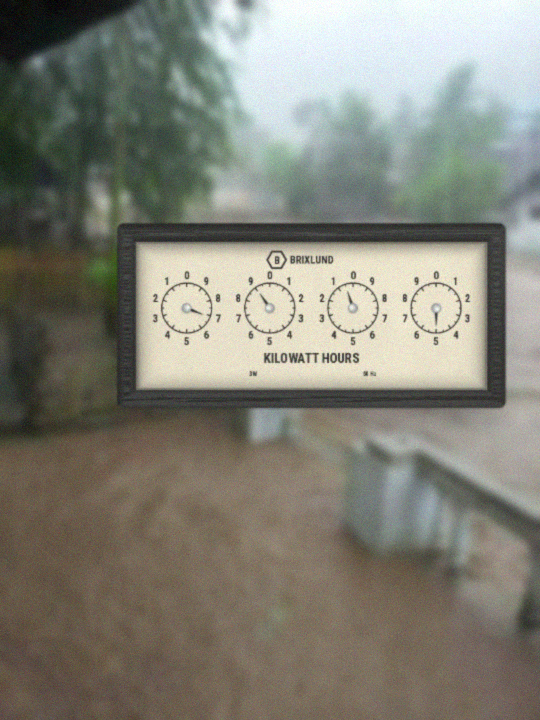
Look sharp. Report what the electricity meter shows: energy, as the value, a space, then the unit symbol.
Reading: 6905 kWh
